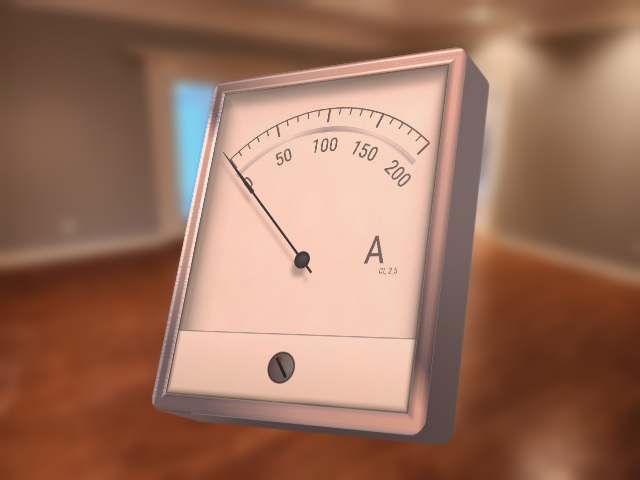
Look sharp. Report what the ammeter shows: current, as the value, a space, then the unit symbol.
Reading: 0 A
